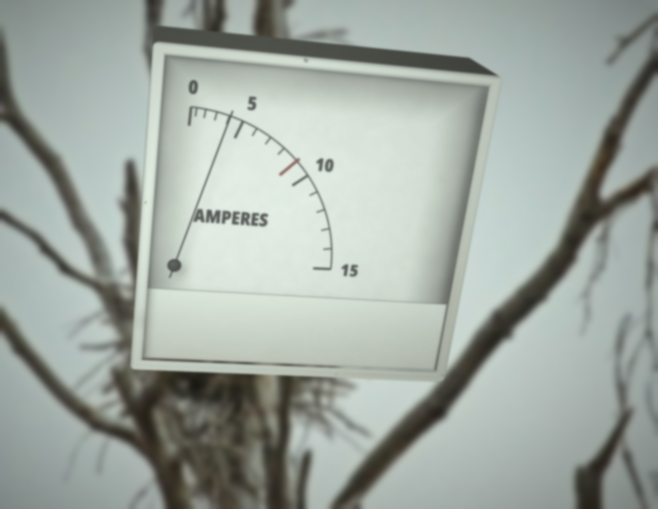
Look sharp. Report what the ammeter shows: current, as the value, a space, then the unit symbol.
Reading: 4 A
